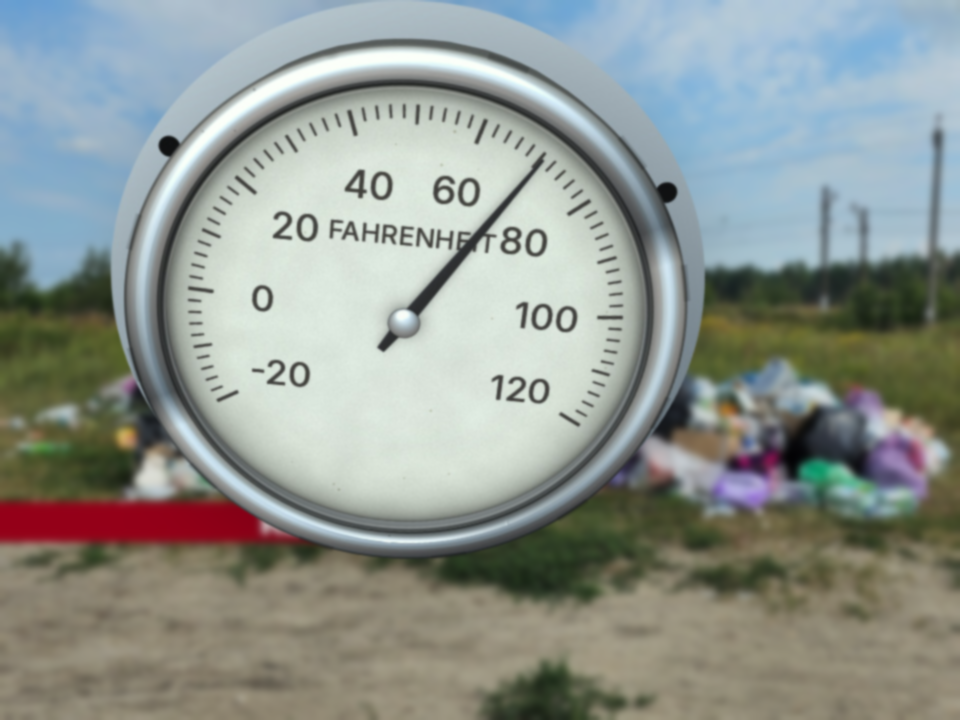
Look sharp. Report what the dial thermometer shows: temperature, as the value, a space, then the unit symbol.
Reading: 70 °F
